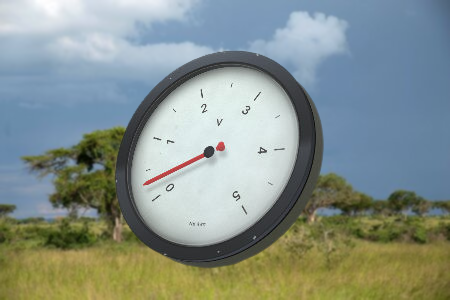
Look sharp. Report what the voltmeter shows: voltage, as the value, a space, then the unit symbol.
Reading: 0.25 V
